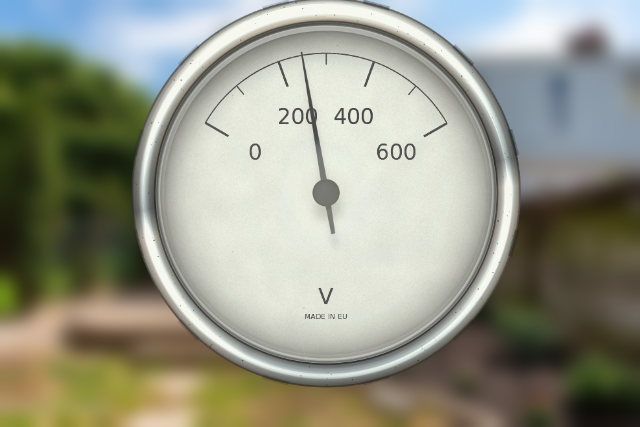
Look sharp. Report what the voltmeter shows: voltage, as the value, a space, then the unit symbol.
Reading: 250 V
